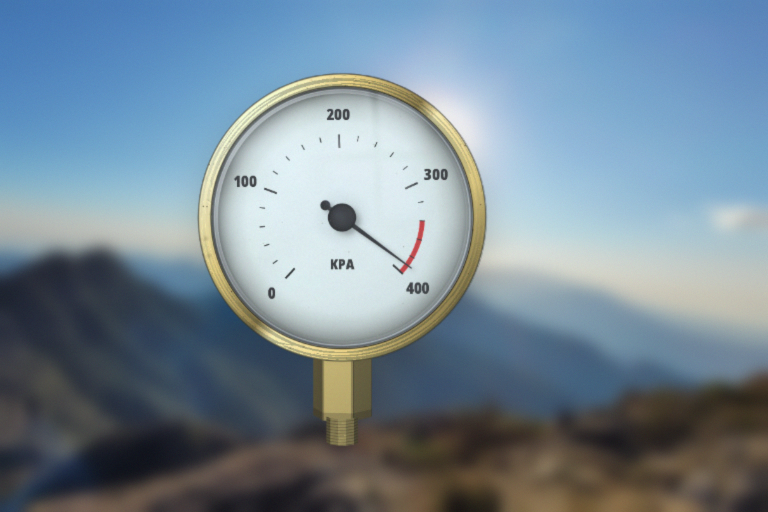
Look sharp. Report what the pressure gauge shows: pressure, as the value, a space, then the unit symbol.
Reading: 390 kPa
